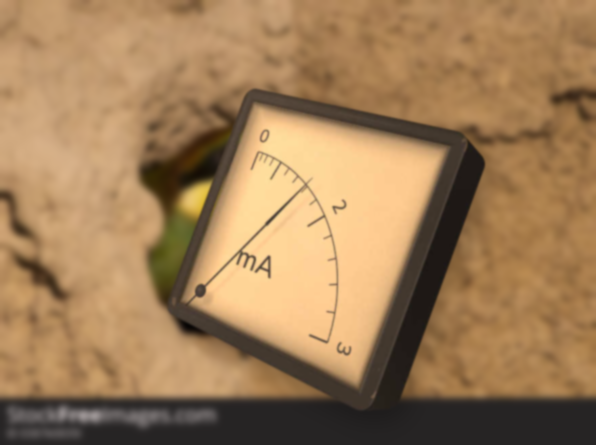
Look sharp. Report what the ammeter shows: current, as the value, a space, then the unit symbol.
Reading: 1.6 mA
